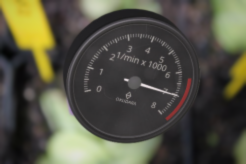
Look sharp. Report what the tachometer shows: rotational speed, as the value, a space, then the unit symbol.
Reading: 7000 rpm
